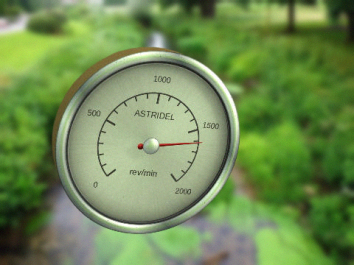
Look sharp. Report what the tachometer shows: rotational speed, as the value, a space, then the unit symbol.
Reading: 1600 rpm
